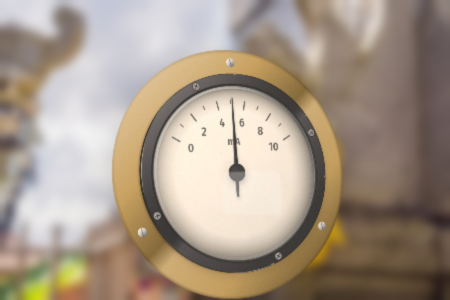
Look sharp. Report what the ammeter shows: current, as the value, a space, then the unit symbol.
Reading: 5 mA
